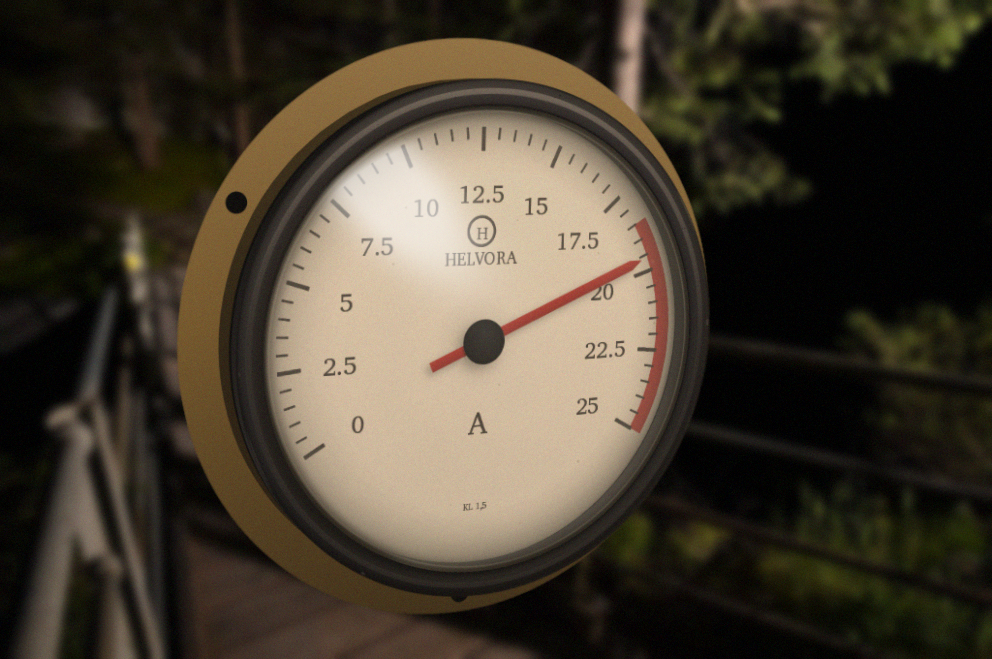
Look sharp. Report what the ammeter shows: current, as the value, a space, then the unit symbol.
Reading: 19.5 A
